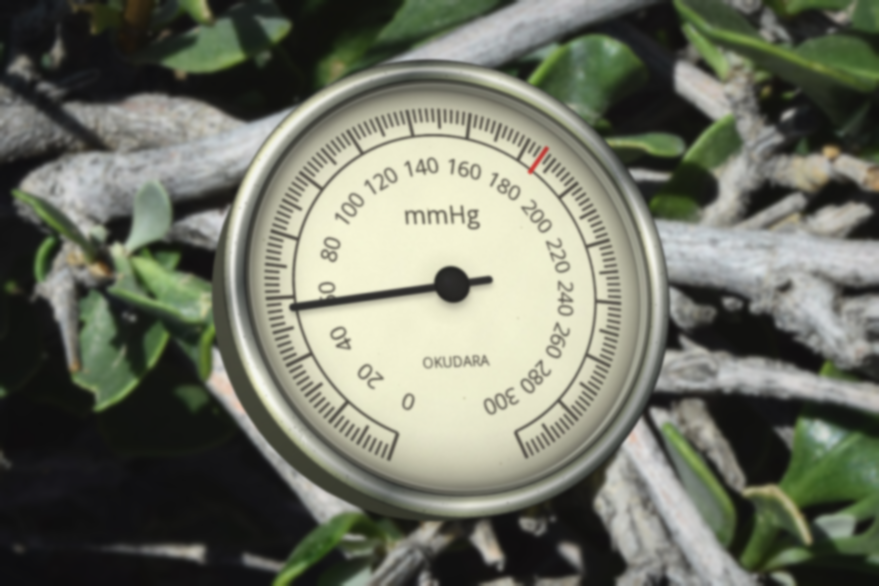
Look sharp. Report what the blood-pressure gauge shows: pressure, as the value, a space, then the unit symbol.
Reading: 56 mmHg
